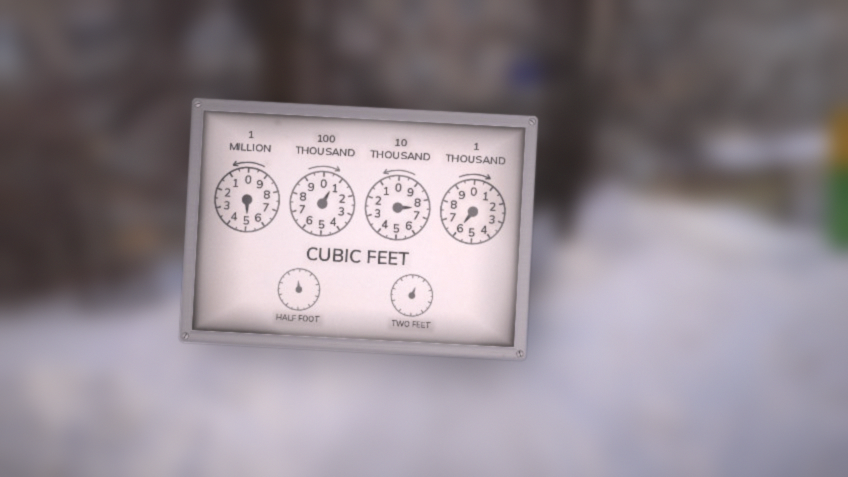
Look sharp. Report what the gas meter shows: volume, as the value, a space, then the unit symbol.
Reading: 507600 ft³
